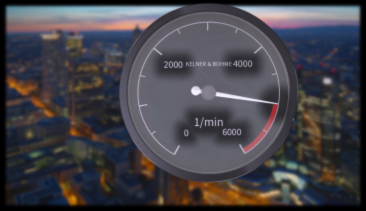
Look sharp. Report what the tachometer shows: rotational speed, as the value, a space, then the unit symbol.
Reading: 5000 rpm
